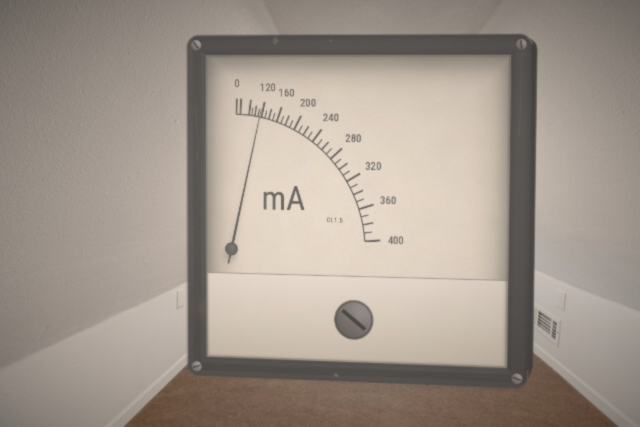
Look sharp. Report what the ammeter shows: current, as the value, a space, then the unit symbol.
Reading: 120 mA
